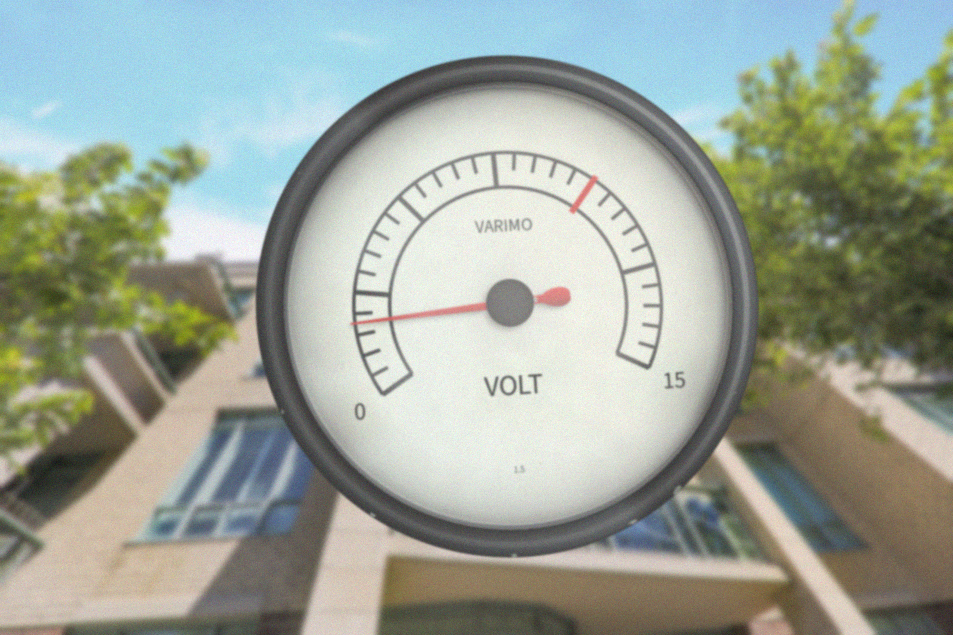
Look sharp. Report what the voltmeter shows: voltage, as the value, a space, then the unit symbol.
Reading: 1.75 V
